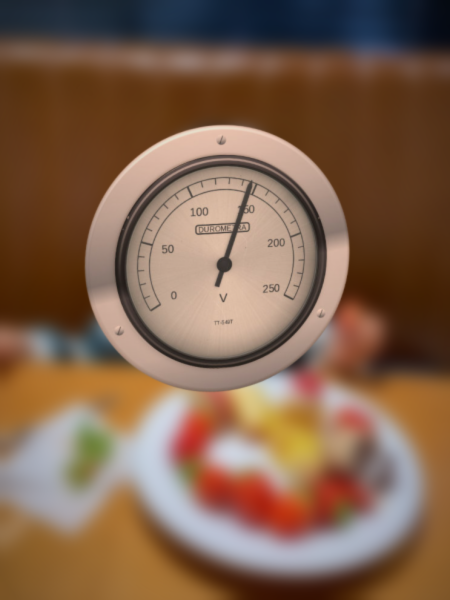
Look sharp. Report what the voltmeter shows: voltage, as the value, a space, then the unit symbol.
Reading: 145 V
